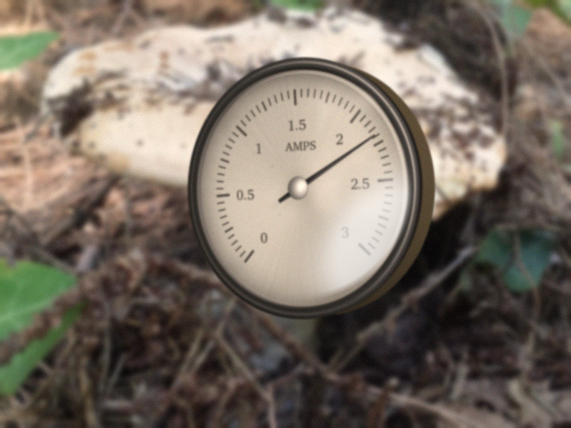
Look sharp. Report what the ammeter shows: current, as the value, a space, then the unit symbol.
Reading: 2.2 A
